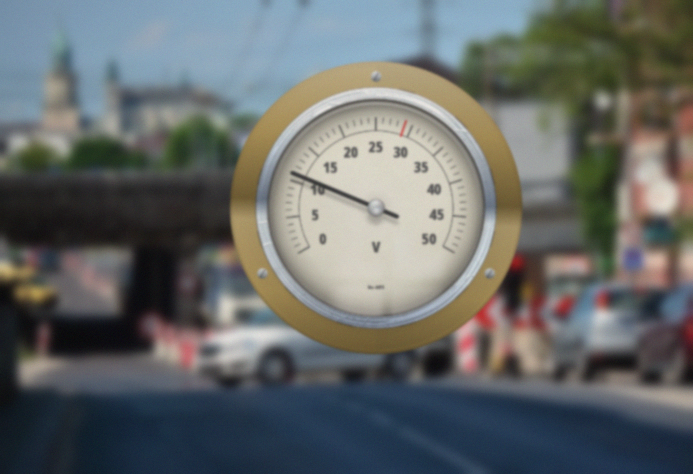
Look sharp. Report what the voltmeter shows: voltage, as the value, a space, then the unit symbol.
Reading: 11 V
